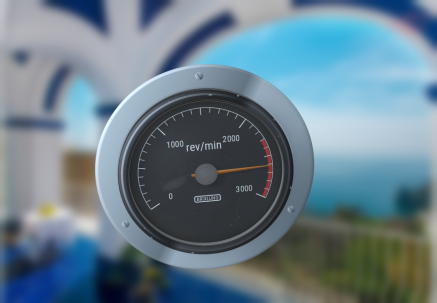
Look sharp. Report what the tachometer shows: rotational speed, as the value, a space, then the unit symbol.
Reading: 2600 rpm
